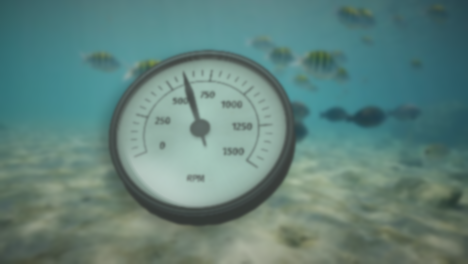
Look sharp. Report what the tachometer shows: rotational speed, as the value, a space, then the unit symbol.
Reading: 600 rpm
